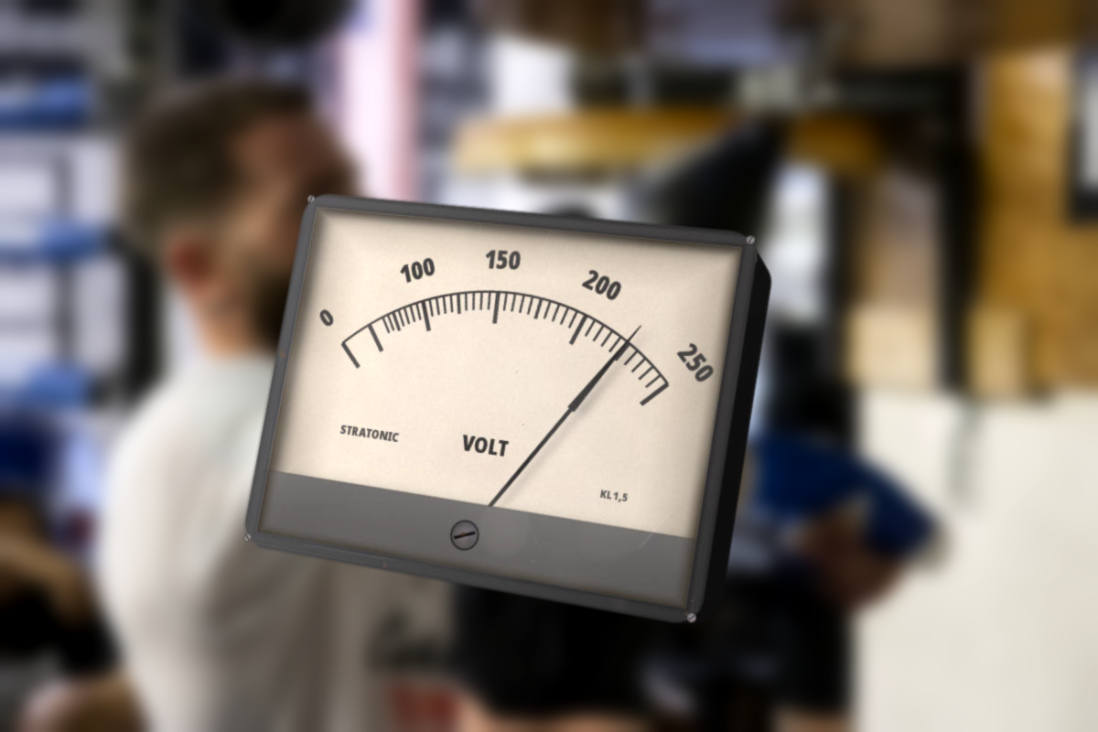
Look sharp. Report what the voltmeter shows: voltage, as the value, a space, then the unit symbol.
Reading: 225 V
